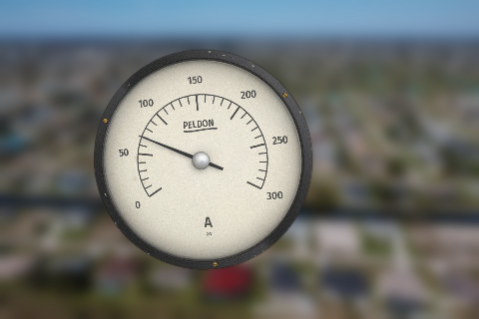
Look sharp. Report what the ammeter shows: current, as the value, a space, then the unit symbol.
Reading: 70 A
